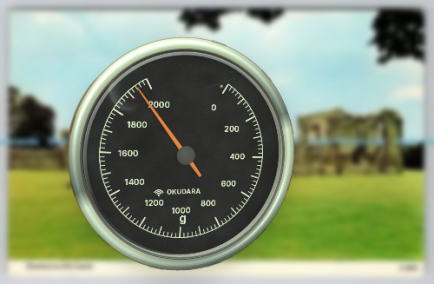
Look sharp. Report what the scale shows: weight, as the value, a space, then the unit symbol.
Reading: 1940 g
